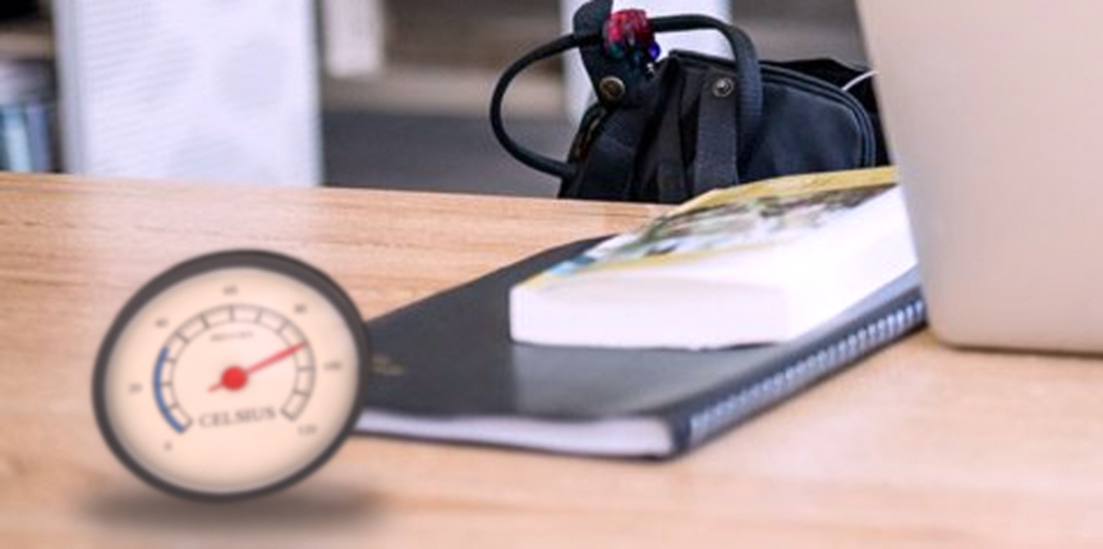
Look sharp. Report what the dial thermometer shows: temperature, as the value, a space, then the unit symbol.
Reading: 90 °C
